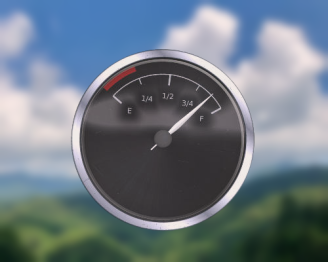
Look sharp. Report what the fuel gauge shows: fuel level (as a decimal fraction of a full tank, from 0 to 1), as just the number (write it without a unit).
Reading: 0.875
